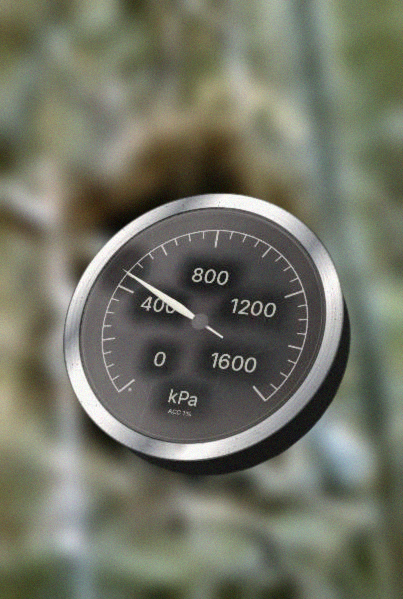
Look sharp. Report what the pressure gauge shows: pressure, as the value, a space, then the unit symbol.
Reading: 450 kPa
